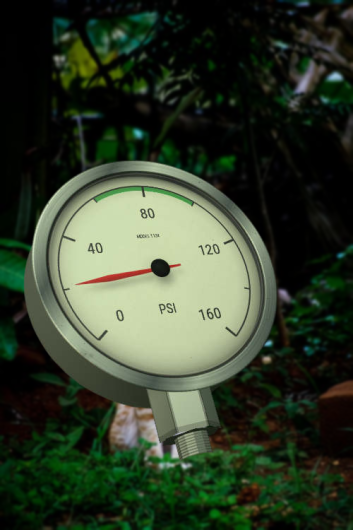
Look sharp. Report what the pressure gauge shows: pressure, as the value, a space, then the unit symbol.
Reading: 20 psi
